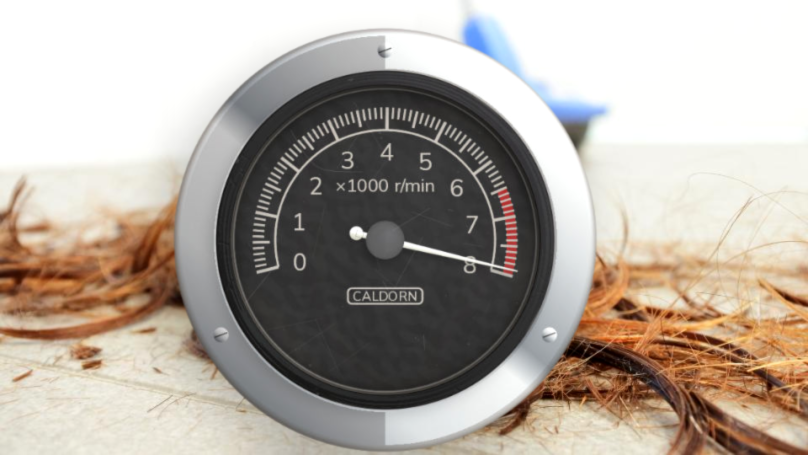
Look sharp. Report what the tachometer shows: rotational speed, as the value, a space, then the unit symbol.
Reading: 7900 rpm
